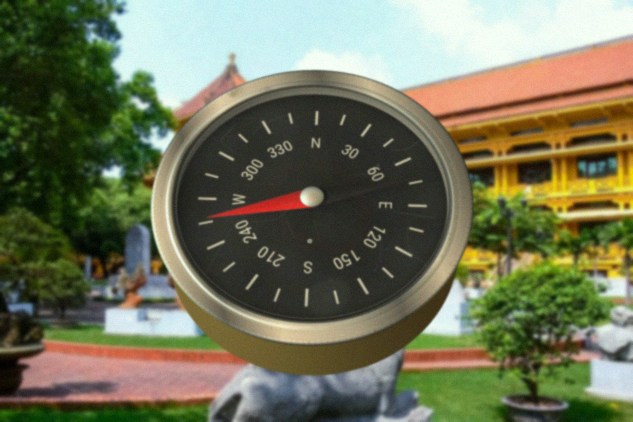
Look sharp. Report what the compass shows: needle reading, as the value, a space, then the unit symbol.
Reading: 255 °
